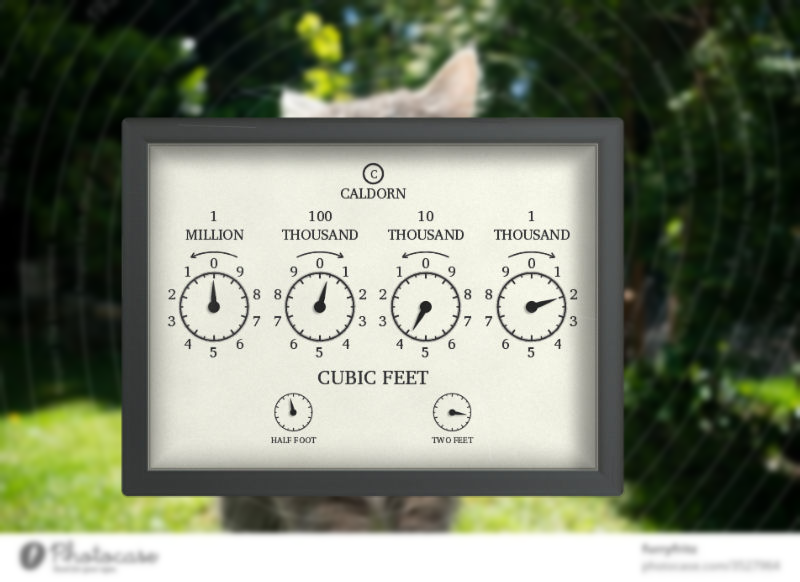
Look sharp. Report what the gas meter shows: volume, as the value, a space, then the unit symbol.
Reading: 4200 ft³
